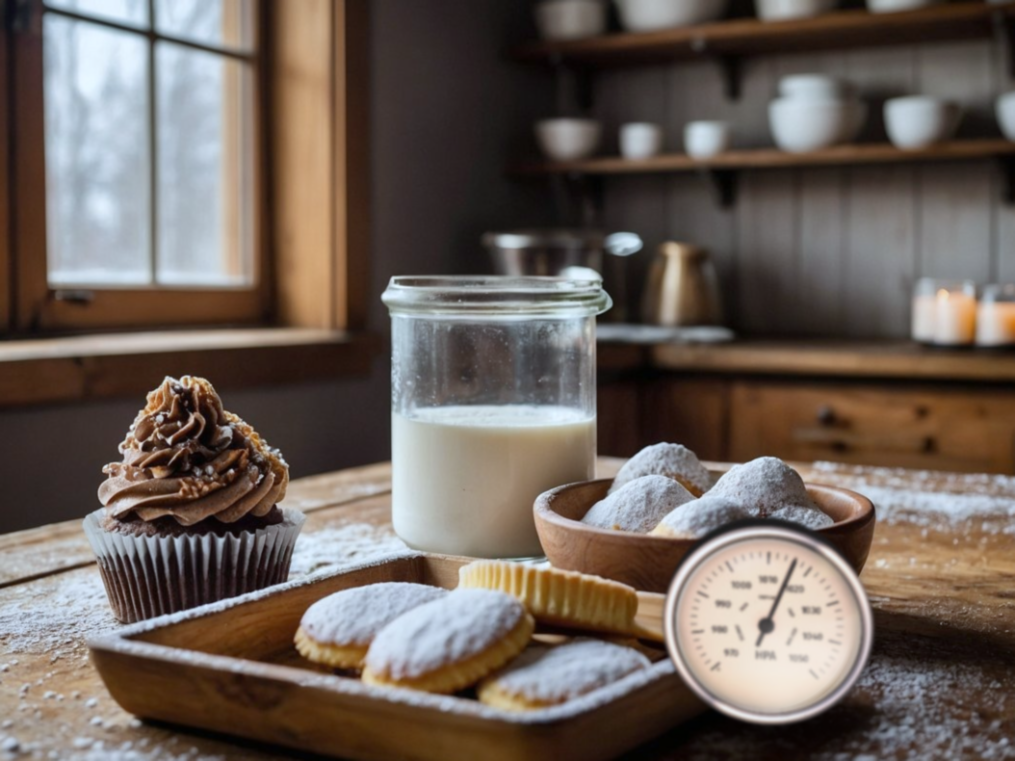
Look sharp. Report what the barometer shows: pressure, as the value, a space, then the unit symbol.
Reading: 1016 hPa
